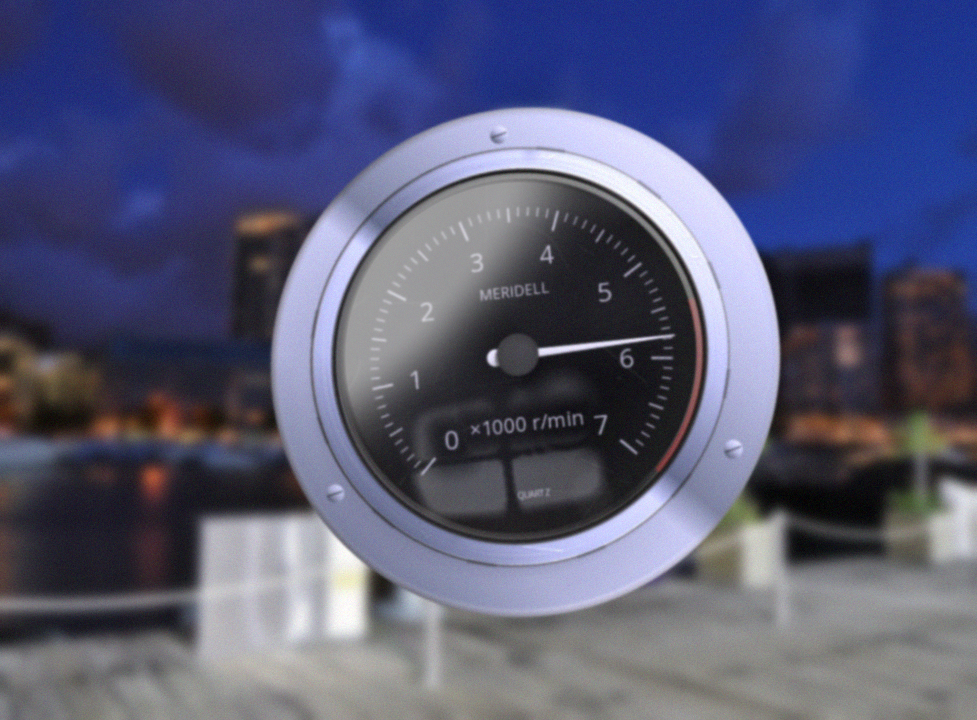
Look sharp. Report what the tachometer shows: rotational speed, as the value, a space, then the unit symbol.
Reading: 5800 rpm
